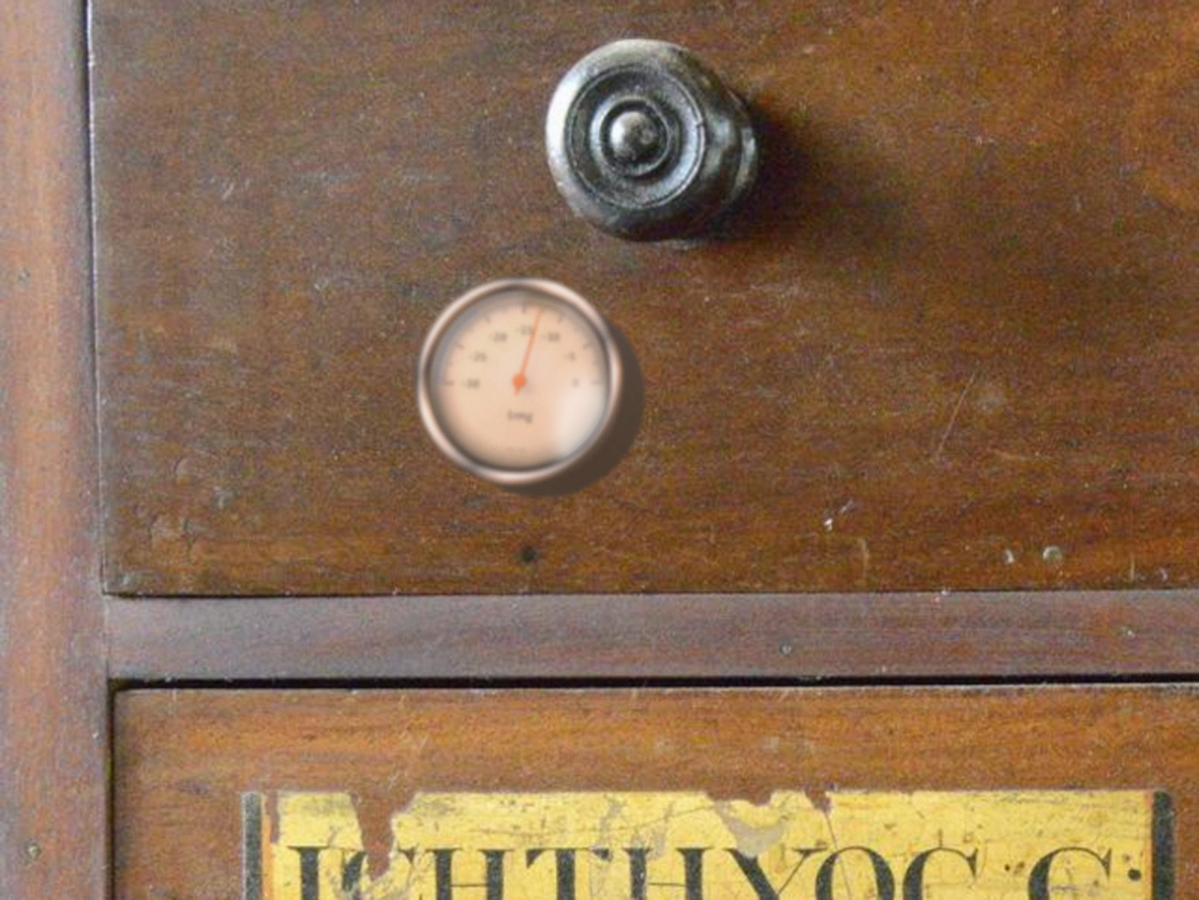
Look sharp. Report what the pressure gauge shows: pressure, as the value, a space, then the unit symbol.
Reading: -12.5 inHg
